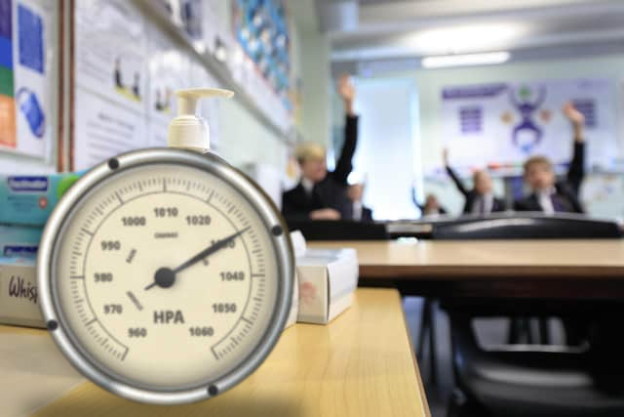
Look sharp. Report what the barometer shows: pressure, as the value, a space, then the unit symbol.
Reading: 1030 hPa
